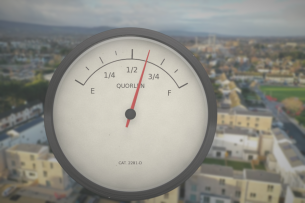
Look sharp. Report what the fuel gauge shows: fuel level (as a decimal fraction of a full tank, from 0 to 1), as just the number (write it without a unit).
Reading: 0.625
